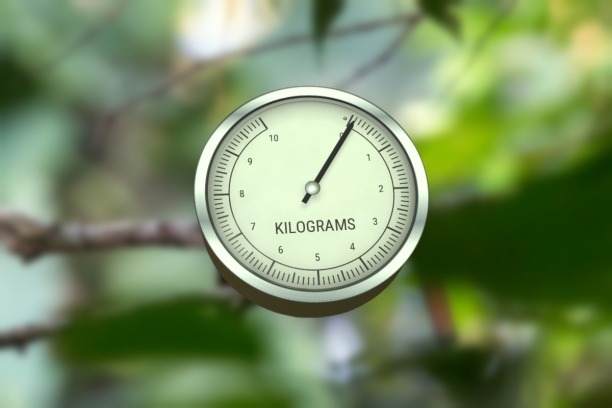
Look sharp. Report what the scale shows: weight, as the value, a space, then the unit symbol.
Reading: 0.1 kg
